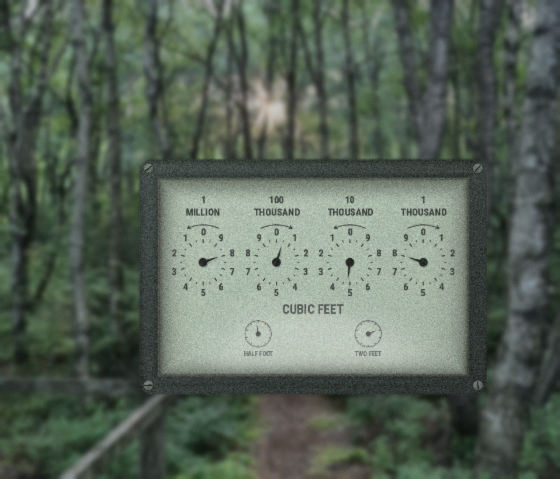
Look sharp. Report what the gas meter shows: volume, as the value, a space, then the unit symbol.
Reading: 804800 ft³
